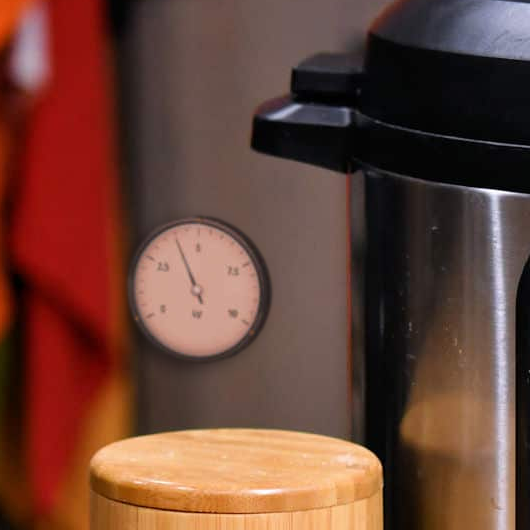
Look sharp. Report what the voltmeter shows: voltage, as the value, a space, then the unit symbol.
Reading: 4 kV
